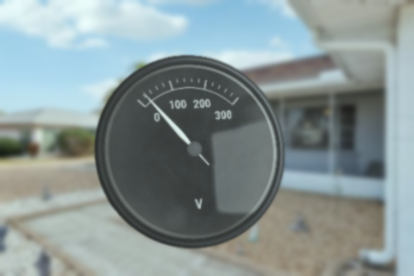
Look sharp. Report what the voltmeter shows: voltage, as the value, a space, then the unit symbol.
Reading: 20 V
